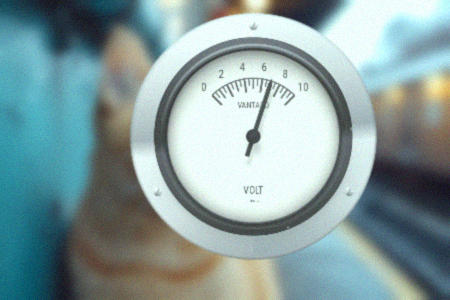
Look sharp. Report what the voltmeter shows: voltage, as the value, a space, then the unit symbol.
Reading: 7 V
